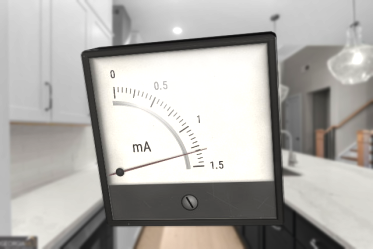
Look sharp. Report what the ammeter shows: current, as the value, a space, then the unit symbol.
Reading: 1.3 mA
